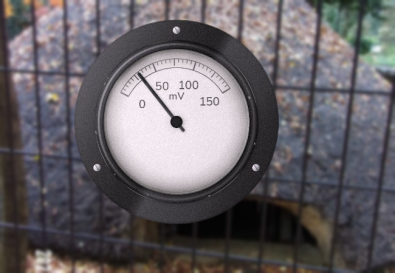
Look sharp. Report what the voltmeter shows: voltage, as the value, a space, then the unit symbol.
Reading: 30 mV
